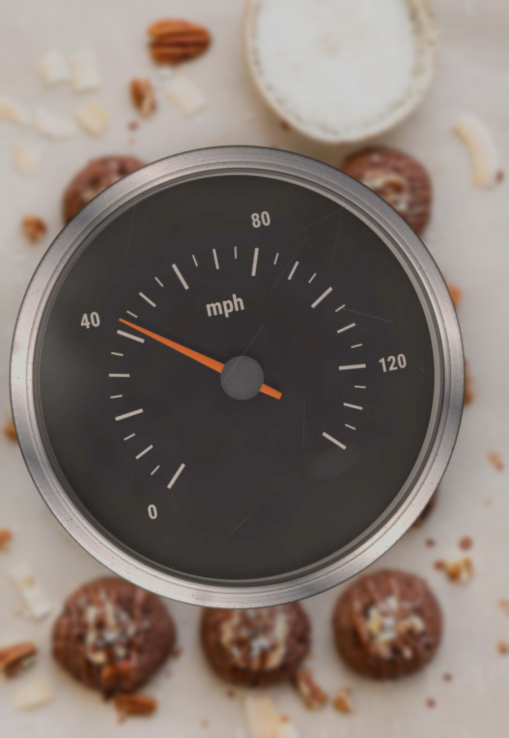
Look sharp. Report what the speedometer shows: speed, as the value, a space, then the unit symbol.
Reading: 42.5 mph
